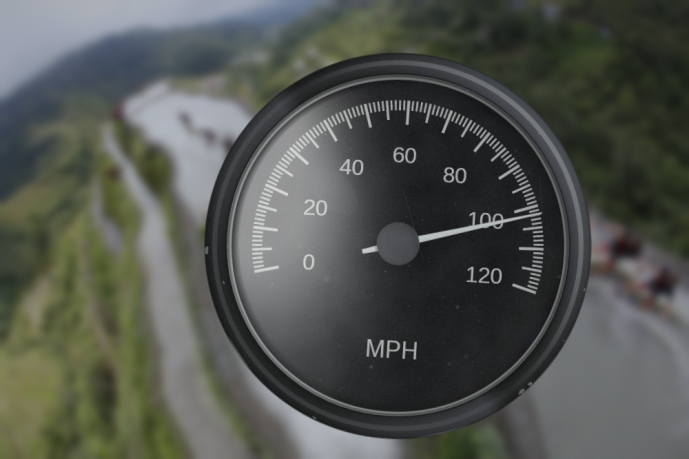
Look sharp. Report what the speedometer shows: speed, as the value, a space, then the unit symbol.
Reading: 102 mph
